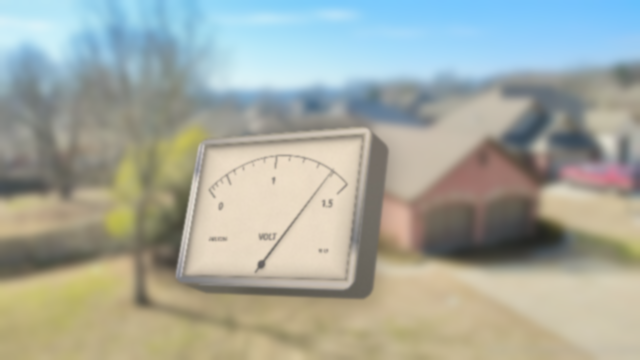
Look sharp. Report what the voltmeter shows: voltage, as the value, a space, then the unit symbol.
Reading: 1.4 V
